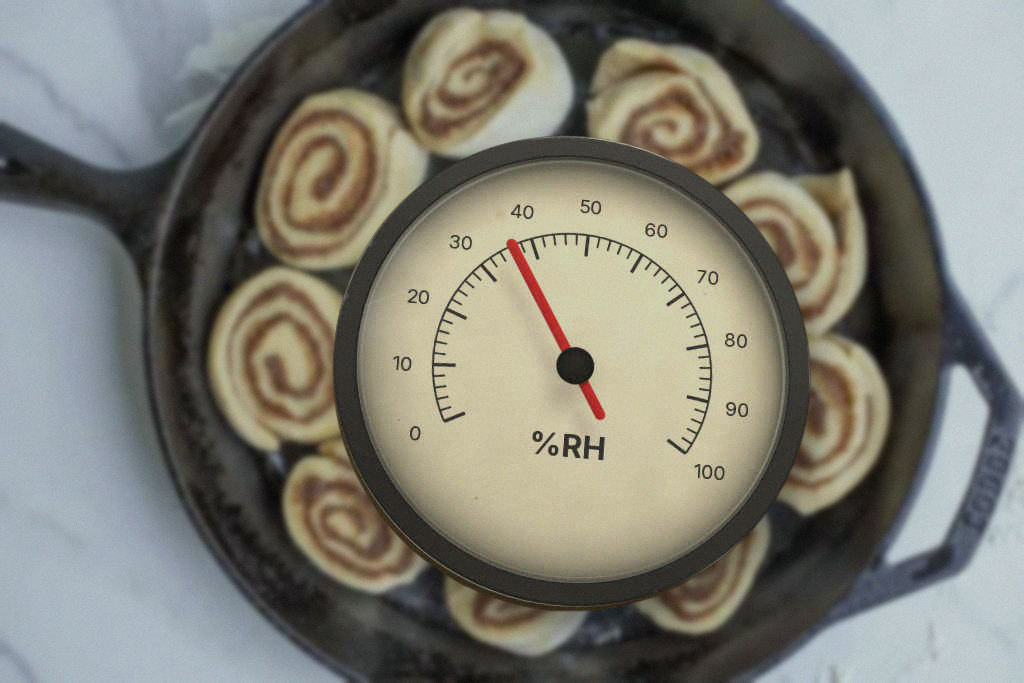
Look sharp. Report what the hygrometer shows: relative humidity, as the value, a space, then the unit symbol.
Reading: 36 %
